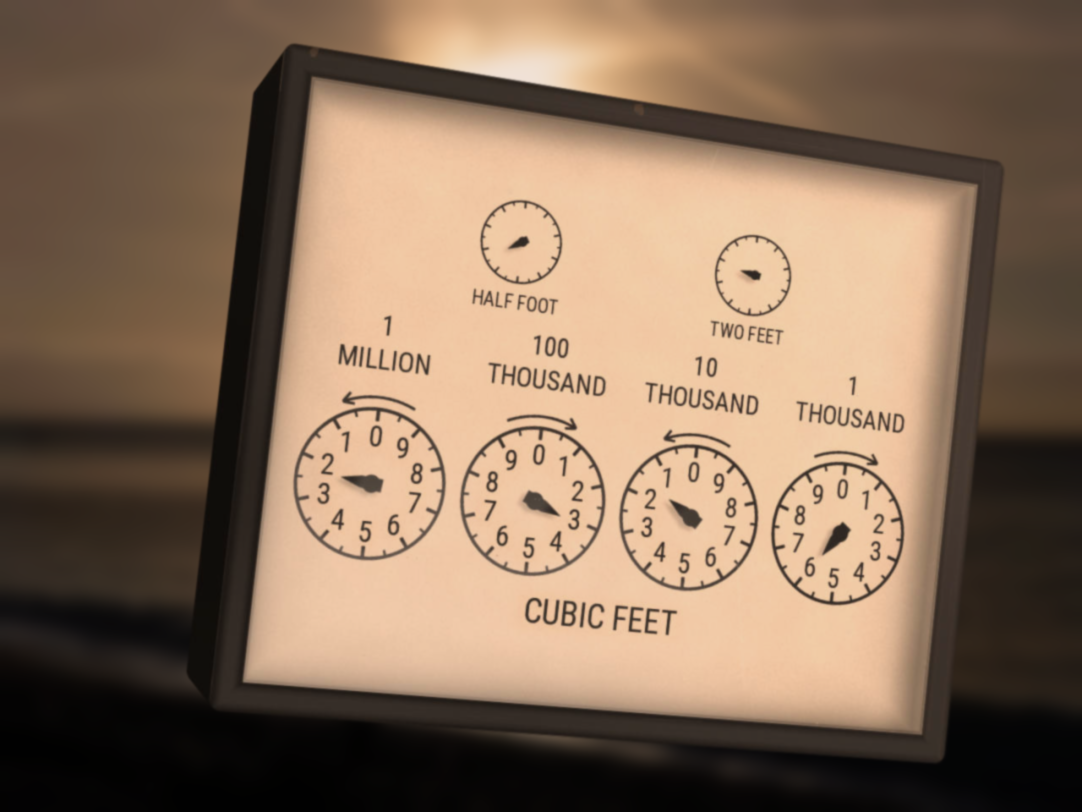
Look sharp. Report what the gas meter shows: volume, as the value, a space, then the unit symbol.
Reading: 231600 ft³
